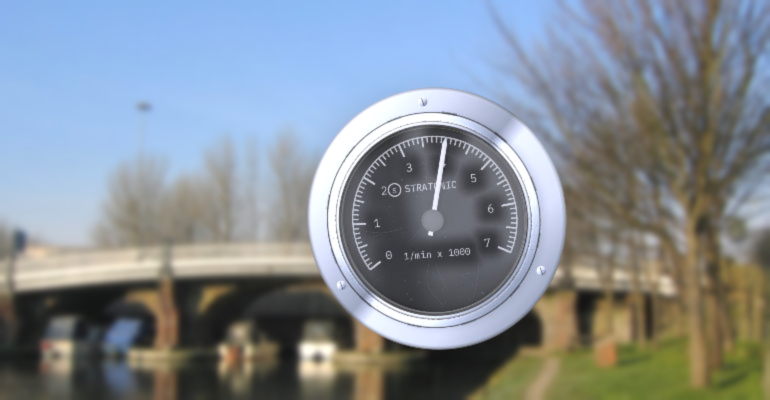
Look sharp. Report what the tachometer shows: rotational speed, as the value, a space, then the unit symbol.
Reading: 4000 rpm
